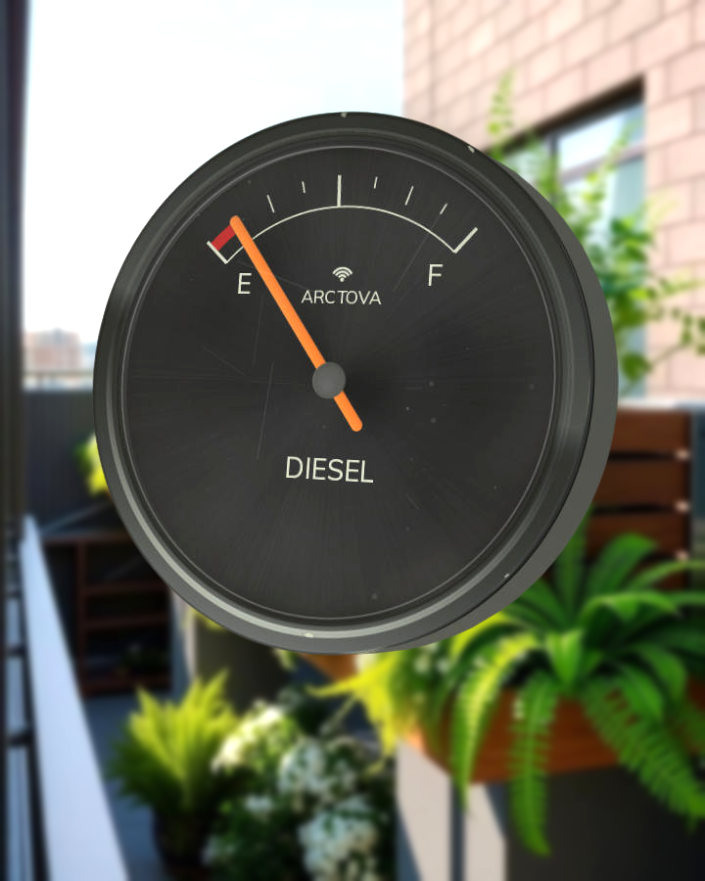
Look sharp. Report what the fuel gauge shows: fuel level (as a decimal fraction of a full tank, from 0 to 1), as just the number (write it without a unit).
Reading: 0.125
